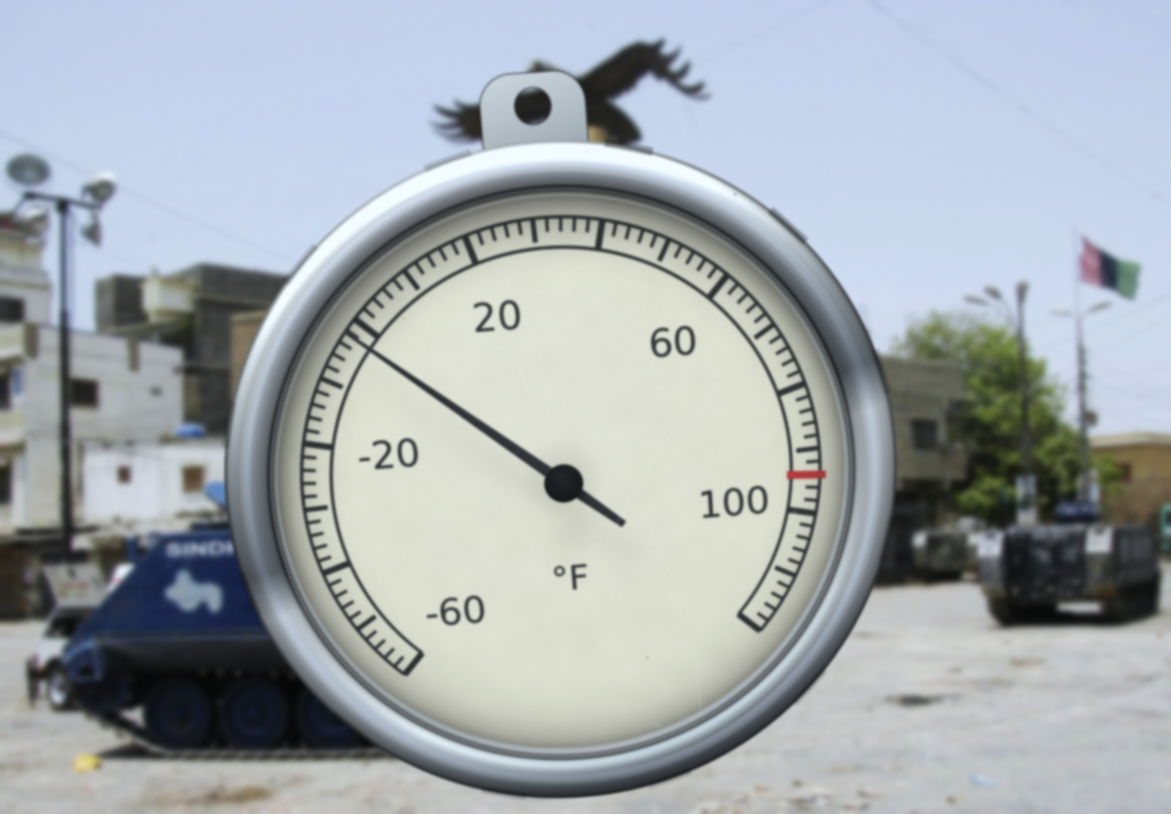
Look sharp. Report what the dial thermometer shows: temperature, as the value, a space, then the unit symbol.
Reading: -2 °F
